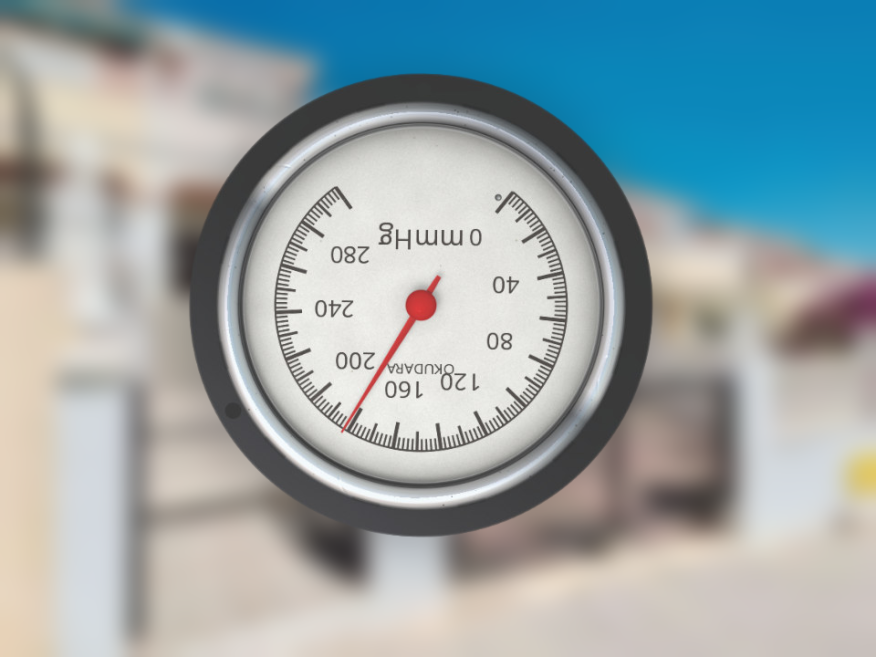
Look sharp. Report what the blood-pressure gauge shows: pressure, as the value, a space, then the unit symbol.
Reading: 182 mmHg
